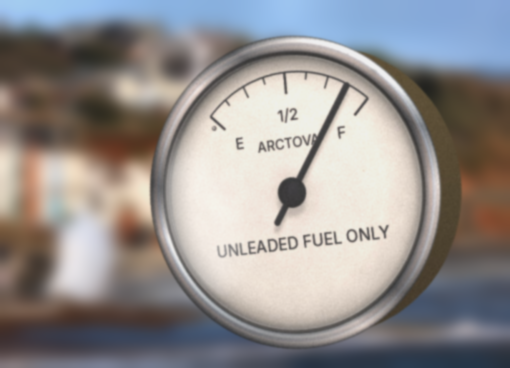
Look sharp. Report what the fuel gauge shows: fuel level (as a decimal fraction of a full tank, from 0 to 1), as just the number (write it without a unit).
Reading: 0.875
